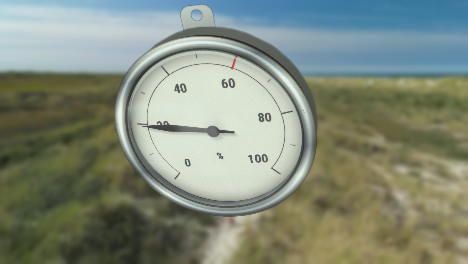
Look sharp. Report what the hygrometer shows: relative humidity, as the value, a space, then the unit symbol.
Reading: 20 %
